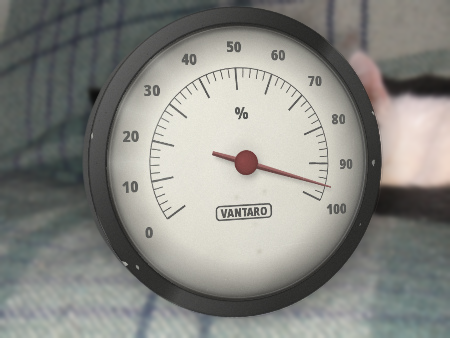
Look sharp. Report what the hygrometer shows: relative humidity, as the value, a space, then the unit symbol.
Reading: 96 %
